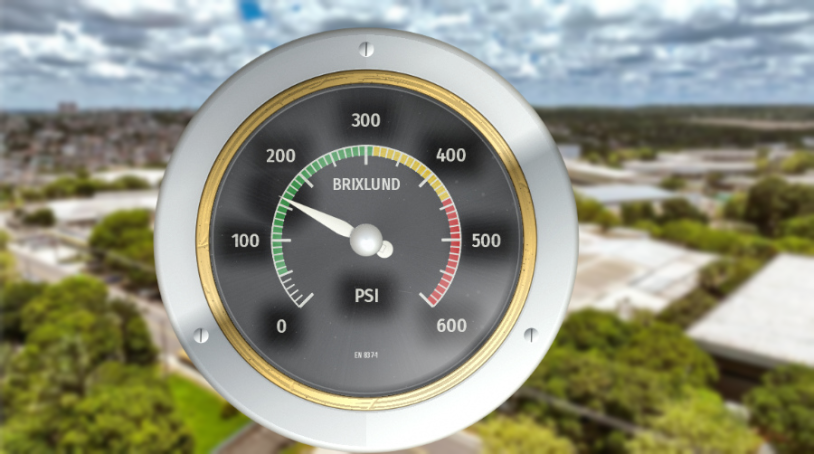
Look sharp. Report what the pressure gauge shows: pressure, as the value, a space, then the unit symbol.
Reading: 160 psi
